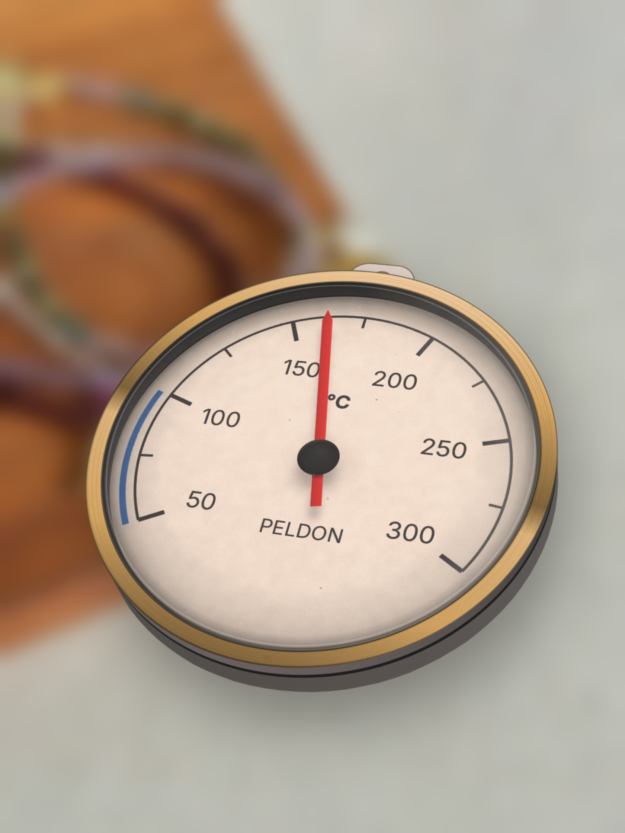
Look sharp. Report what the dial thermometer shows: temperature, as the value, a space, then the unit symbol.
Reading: 162.5 °C
